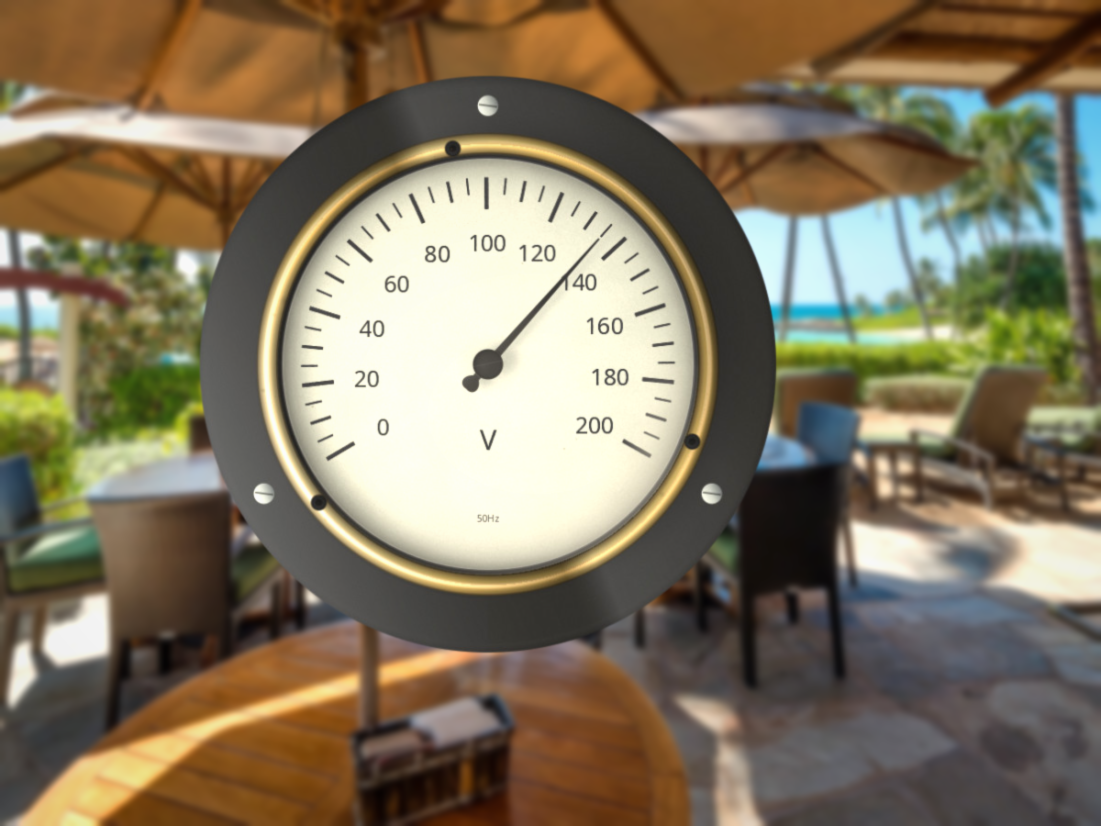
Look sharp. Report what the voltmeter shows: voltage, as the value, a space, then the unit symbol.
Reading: 135 V
